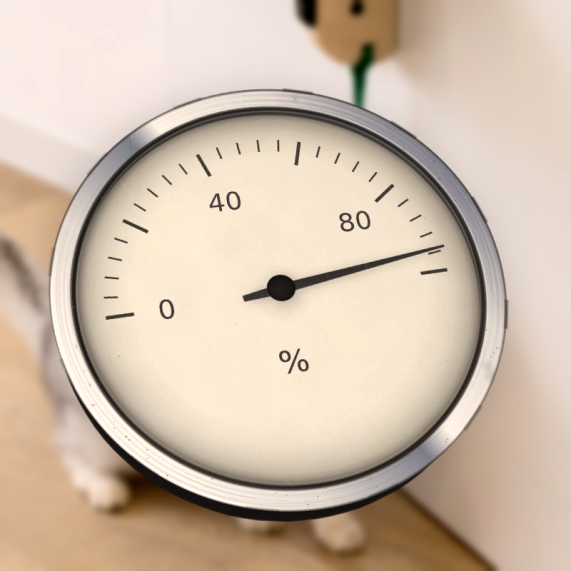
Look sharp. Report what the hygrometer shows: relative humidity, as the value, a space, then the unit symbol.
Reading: 96 %
